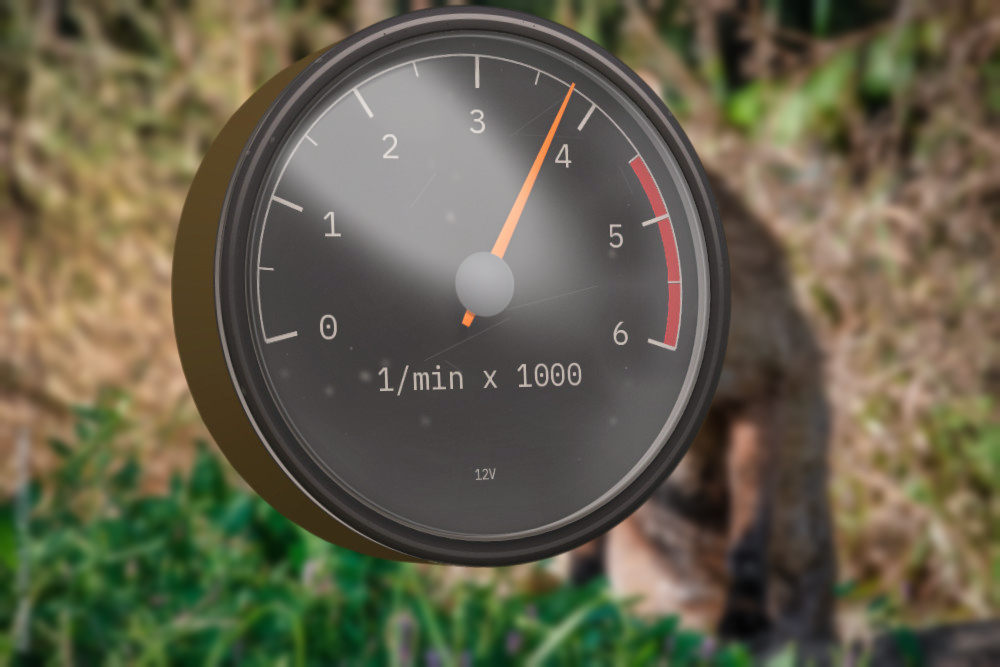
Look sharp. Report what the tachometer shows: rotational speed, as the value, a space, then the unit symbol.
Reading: 3750 rpm
